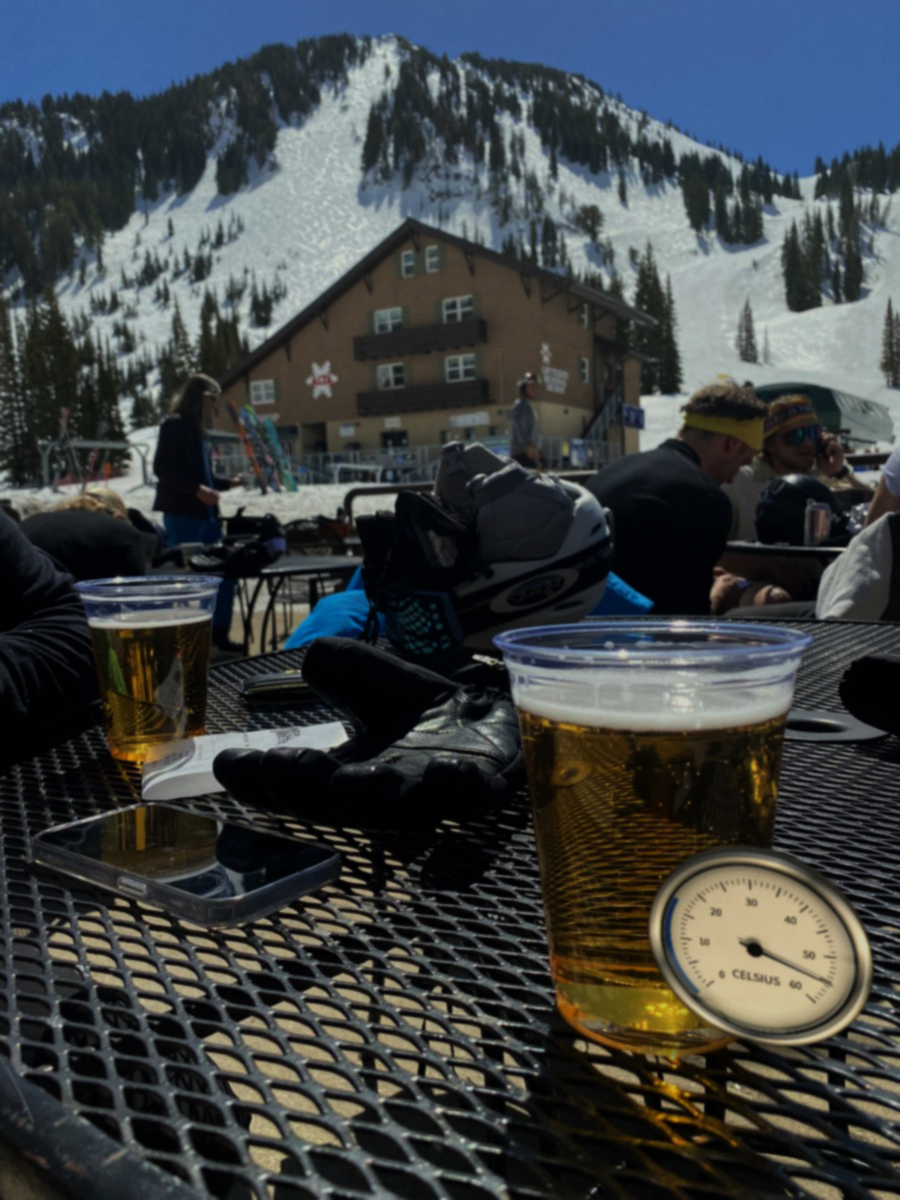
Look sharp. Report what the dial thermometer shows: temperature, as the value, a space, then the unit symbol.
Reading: 55 °C
